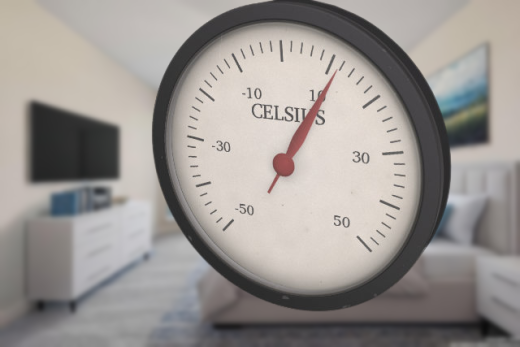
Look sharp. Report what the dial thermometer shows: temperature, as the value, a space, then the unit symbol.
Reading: 12 °C
